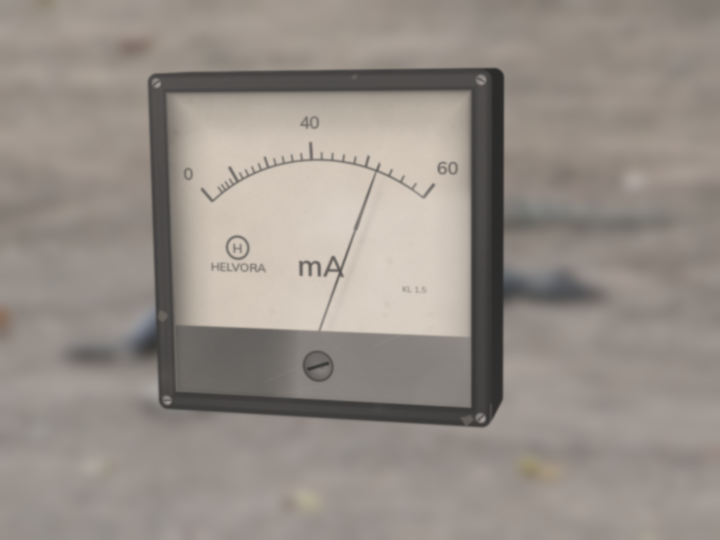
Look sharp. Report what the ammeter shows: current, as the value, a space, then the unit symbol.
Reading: 52 mA
